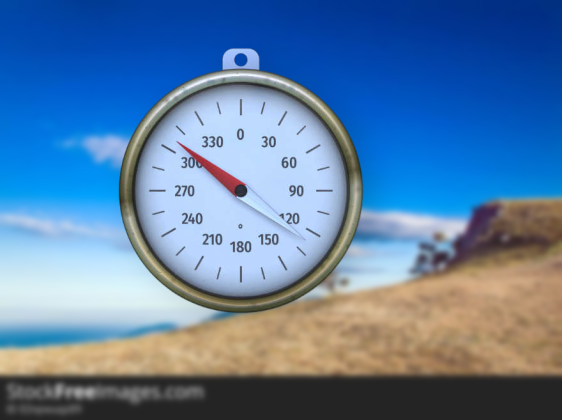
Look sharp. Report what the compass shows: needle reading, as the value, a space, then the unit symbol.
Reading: 307.5 °
